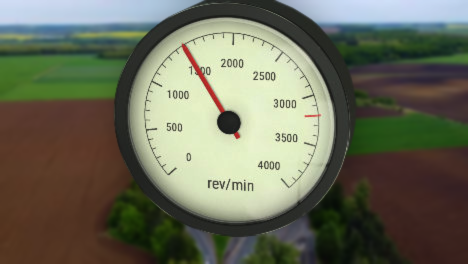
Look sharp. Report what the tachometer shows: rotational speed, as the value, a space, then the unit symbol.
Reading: 1500 rpm
